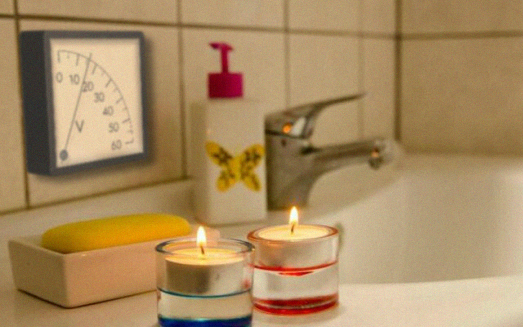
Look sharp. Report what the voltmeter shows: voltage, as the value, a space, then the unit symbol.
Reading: 15 V
